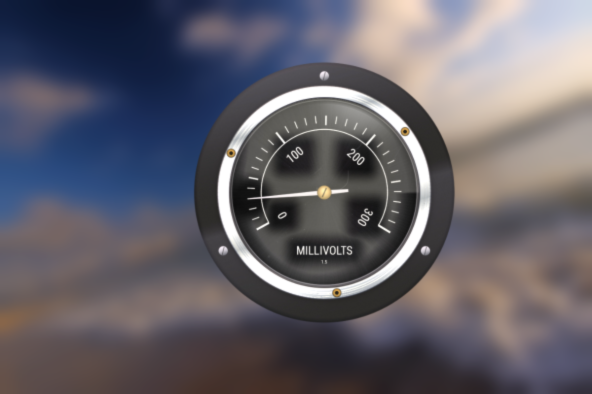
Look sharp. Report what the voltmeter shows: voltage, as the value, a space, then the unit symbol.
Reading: 30 mV
